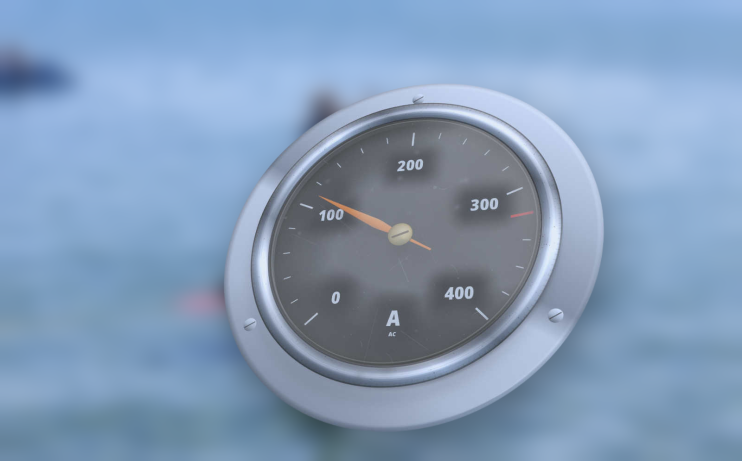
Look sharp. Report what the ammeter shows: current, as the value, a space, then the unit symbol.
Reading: 110 A
